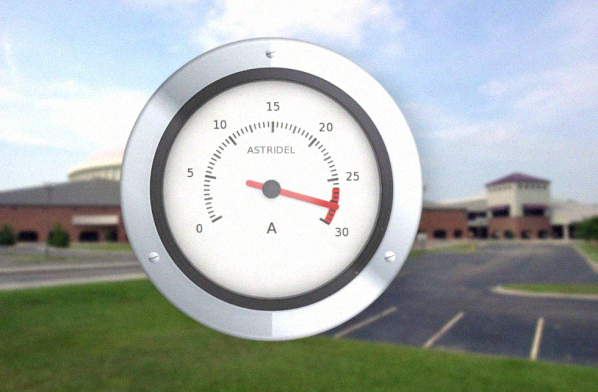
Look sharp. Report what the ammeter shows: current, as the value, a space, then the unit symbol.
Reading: 28 A
